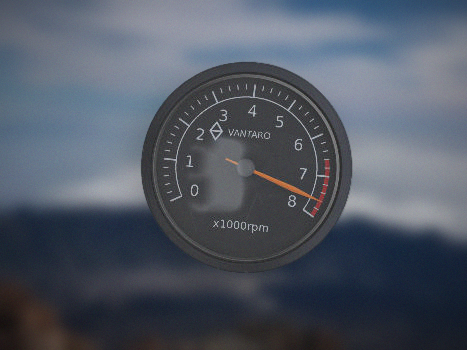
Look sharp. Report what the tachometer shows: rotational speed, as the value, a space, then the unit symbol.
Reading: 7600 rpm
